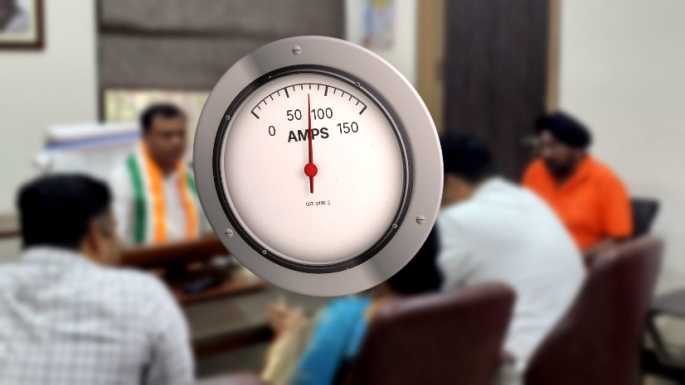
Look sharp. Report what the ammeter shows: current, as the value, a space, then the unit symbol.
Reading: 80 A
